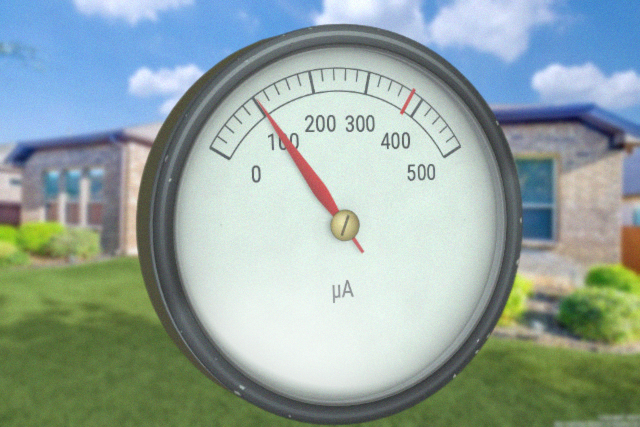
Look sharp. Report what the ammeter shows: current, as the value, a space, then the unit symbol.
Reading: 100 µA
